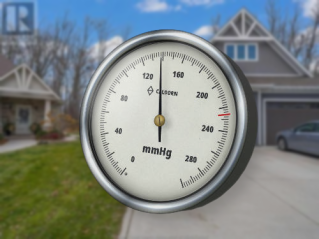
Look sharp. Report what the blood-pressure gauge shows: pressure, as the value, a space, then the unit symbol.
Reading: 140 mmHg
